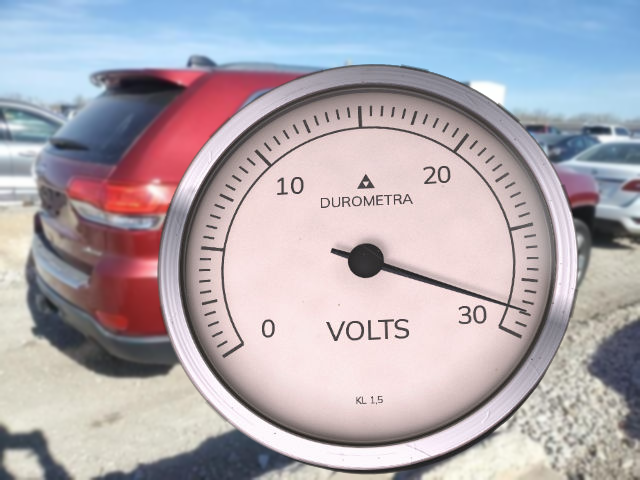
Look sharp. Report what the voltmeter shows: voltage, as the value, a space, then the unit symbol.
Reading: 29 V
